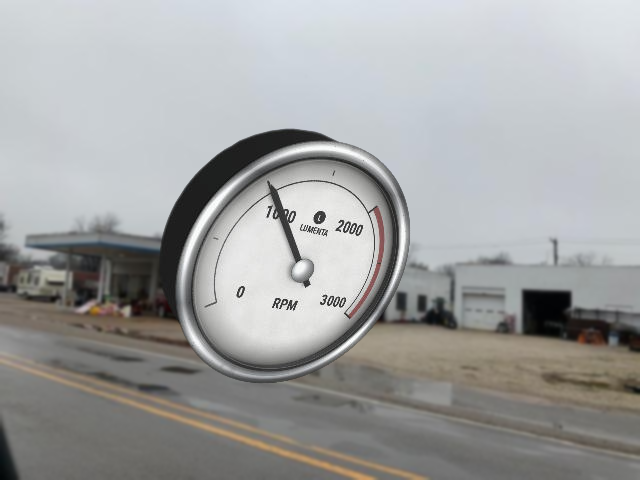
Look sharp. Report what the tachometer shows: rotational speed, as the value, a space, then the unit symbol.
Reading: 1000 rpm
